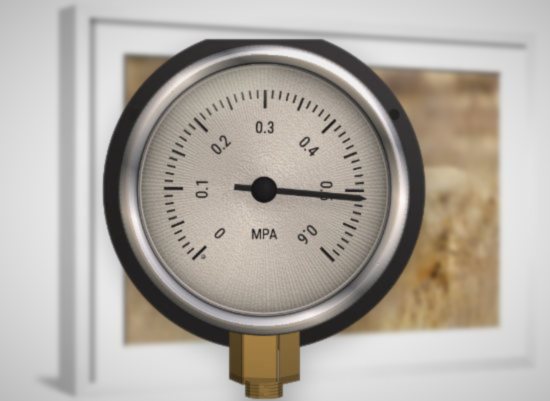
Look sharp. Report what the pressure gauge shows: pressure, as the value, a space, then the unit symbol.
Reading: 0.51 MPa
